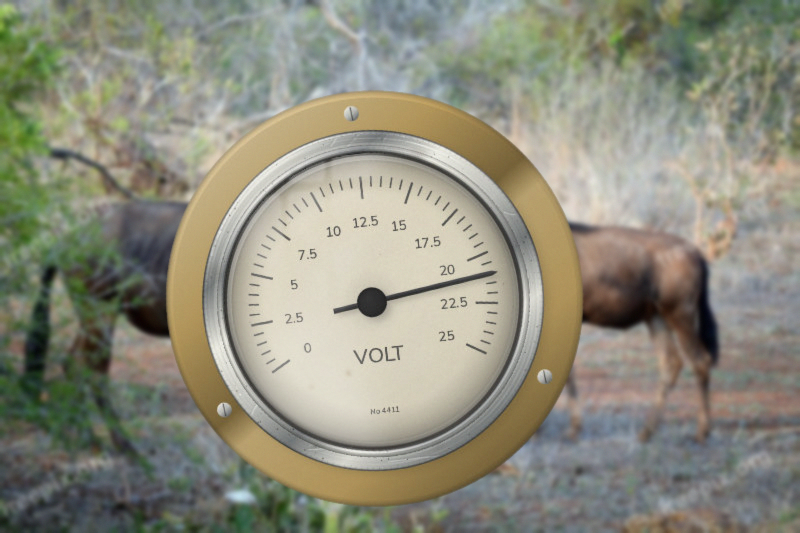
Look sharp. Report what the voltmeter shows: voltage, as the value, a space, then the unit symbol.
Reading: 21 V
